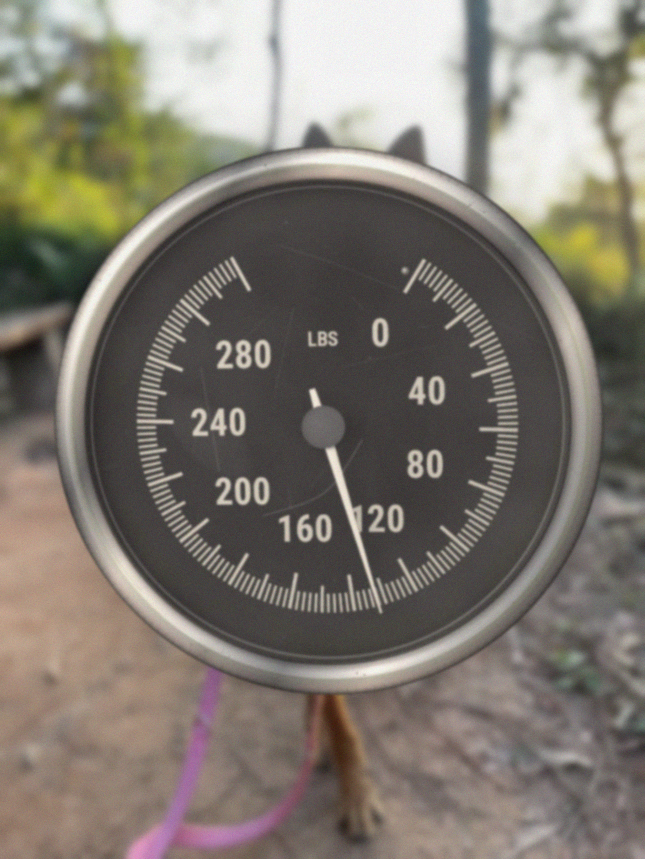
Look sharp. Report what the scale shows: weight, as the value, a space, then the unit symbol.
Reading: 132 lb
